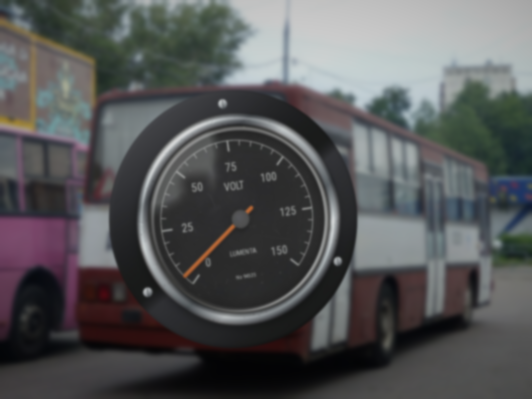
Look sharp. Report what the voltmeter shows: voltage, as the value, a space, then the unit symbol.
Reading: 5 V
